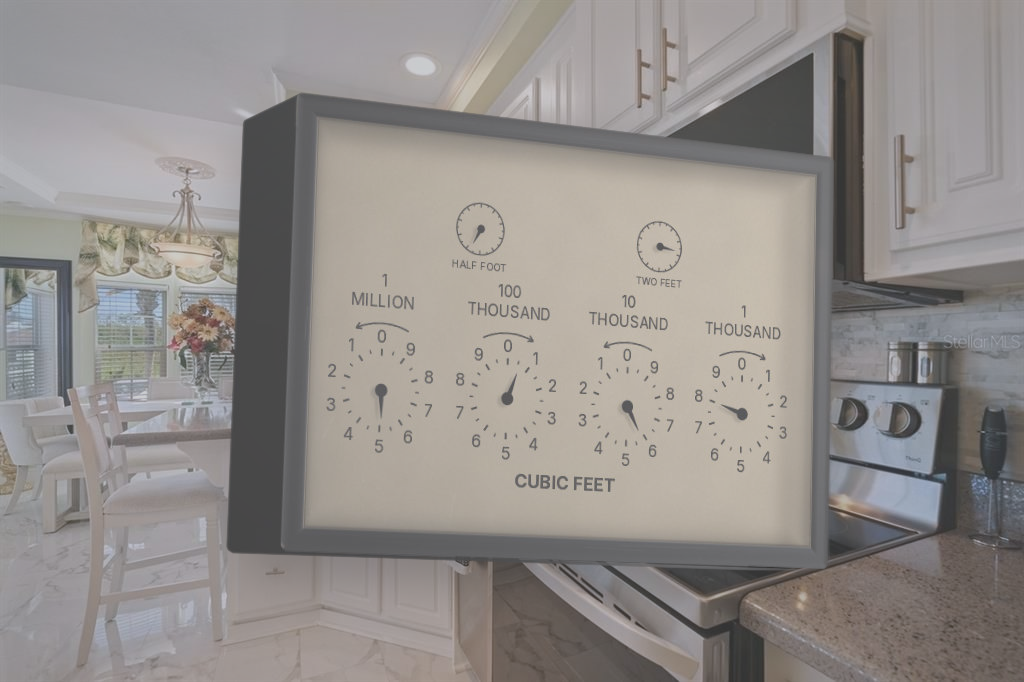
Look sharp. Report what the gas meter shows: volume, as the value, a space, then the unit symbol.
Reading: 505800 ft³
